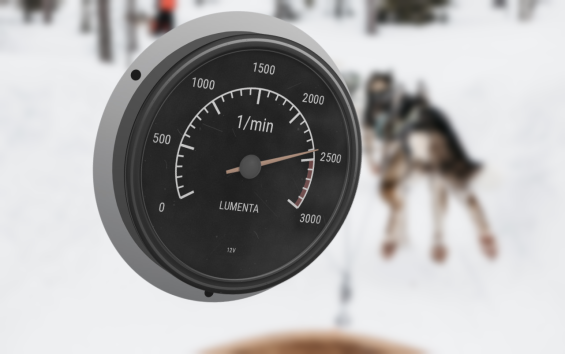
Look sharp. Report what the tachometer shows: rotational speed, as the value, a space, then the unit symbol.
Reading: 2400 rpm
